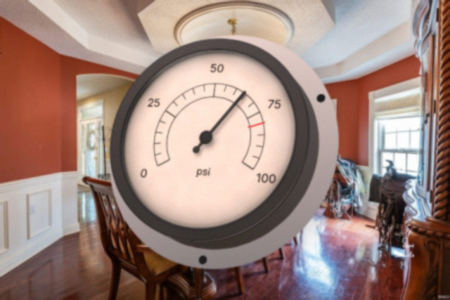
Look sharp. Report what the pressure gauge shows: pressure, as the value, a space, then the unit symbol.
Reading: 65 psi
